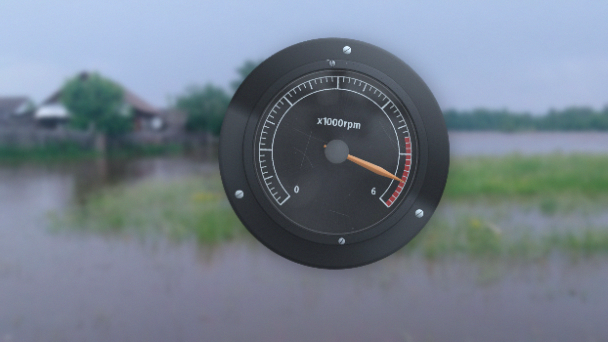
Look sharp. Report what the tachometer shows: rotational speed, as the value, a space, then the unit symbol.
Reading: 5500 rpm
